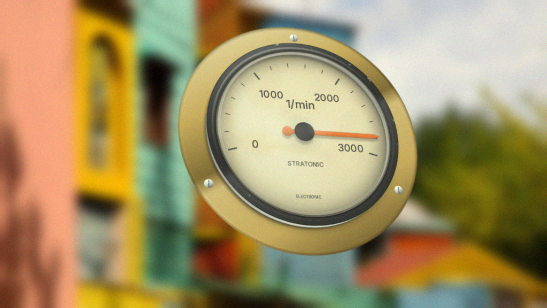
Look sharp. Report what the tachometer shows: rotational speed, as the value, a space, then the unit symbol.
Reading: 2800 rpm
